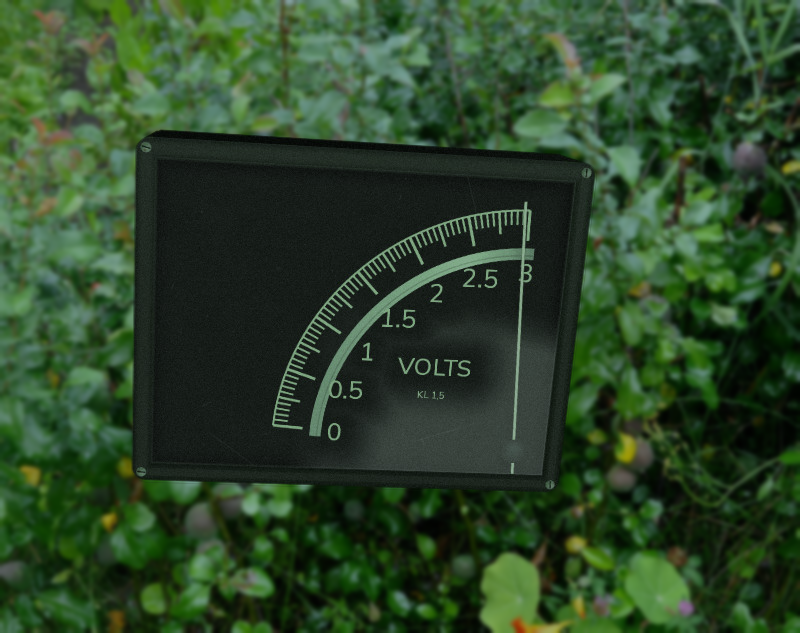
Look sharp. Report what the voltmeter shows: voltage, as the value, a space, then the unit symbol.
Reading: 2.95 V
